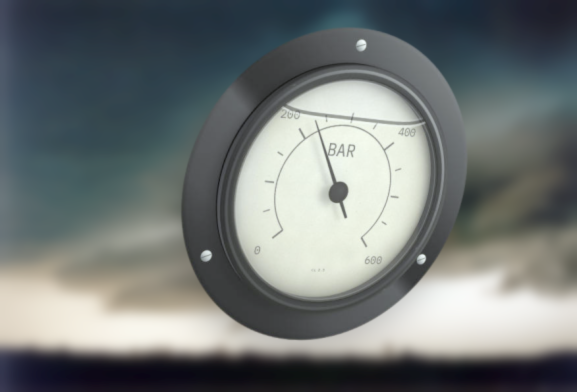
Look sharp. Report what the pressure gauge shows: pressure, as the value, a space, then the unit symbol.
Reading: 225 bar
